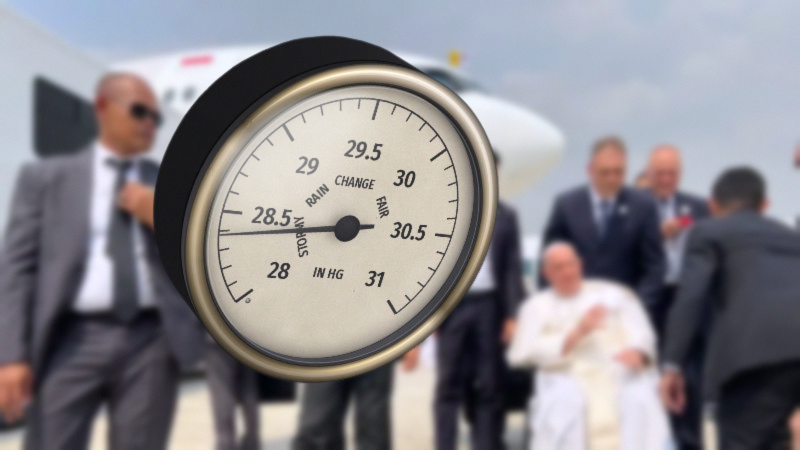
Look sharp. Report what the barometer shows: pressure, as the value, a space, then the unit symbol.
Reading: 28.4 inHg
